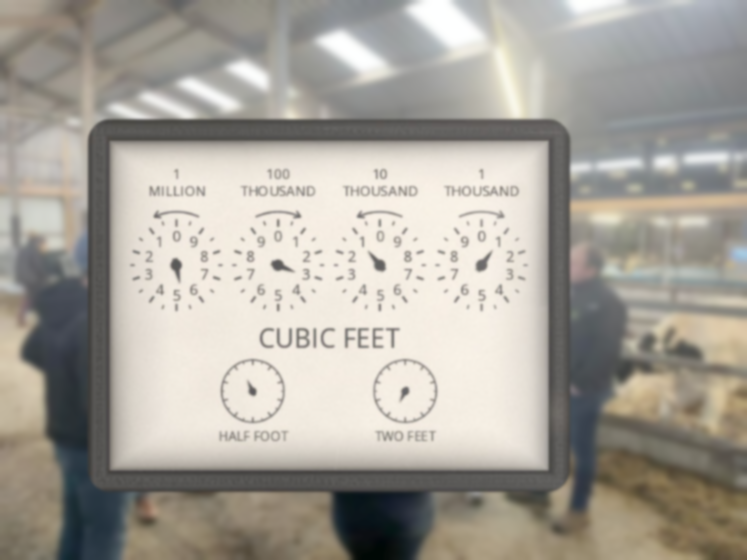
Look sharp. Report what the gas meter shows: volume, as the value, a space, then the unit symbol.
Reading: 531100 ft³
